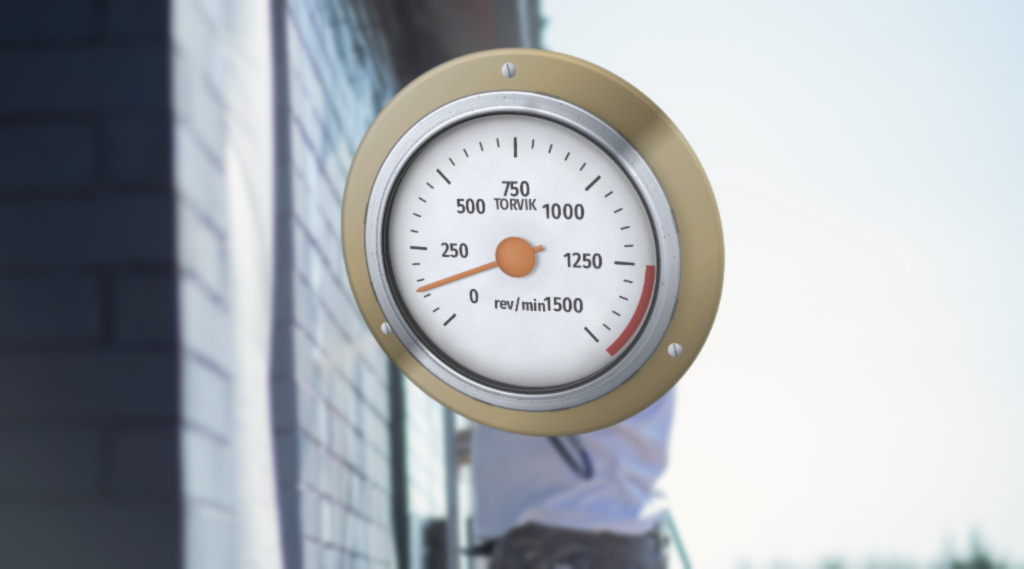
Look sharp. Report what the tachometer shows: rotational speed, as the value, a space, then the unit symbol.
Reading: 125 rpm
